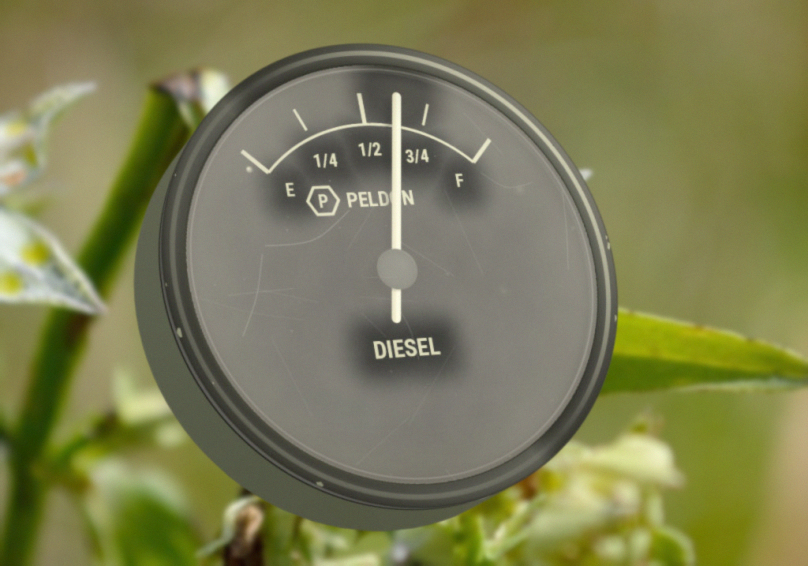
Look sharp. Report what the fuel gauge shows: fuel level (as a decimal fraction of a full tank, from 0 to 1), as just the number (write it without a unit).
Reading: 0.625
